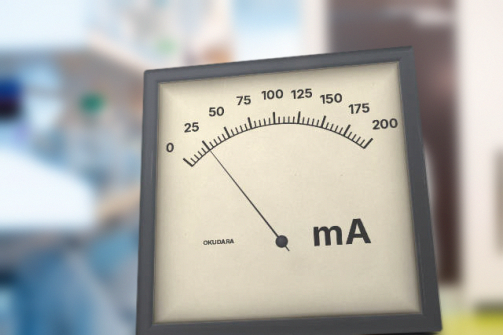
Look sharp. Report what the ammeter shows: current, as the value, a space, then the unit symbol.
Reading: 25 mA
